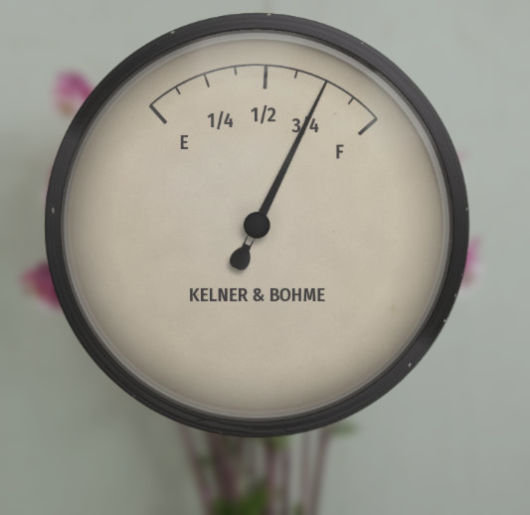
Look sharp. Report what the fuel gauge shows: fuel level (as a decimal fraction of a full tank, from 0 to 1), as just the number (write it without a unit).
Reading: 0.75
